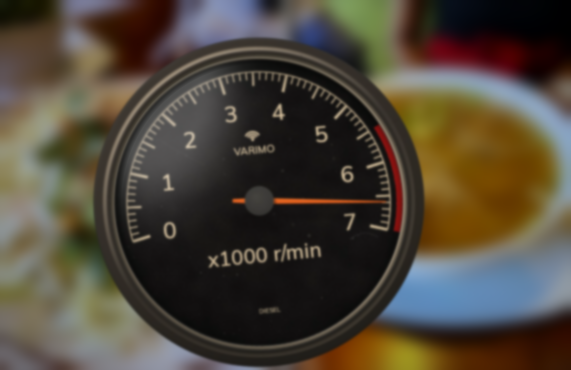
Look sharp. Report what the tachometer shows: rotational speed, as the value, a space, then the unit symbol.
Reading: 6600 rpm
